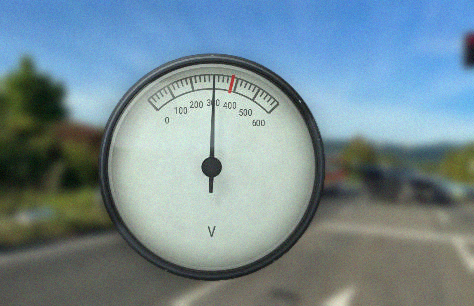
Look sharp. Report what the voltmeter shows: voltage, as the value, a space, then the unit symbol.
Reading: 300 V
